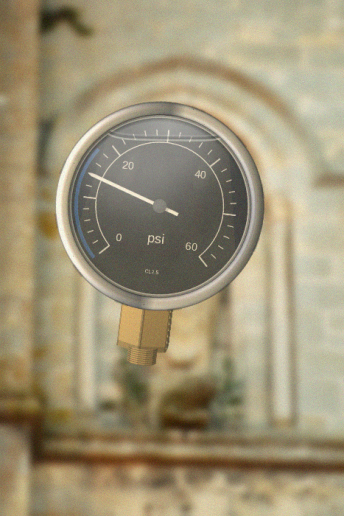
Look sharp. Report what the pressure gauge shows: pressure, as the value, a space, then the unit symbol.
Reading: 14 psi
